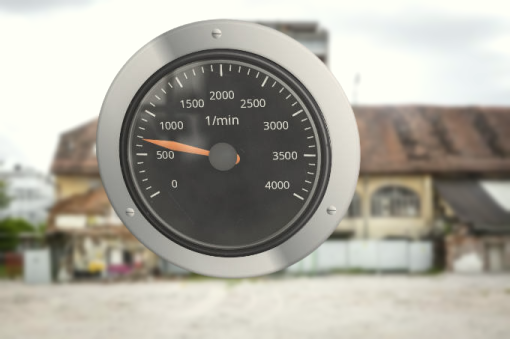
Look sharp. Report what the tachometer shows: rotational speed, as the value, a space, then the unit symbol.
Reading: 700 rpm
